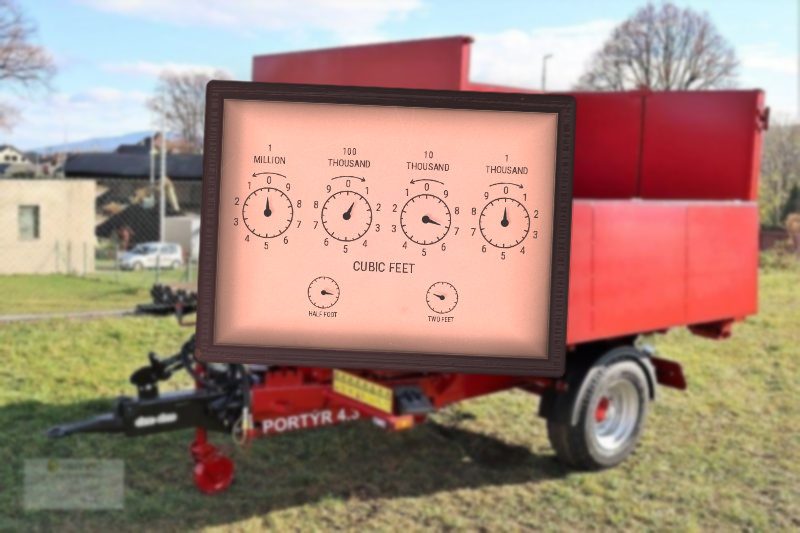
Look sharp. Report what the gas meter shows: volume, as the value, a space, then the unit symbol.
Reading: 7000 ft³
